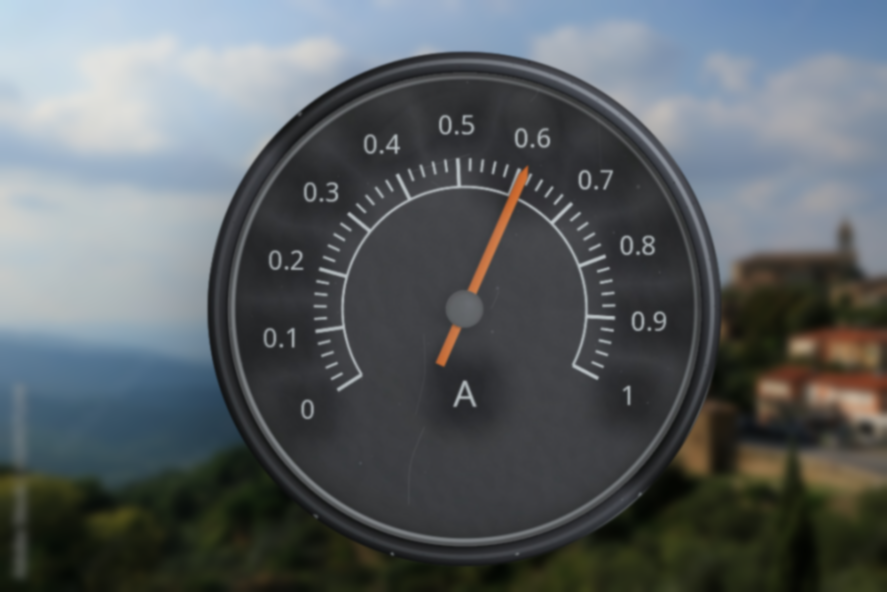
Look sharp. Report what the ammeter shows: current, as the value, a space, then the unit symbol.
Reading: 0.61 A
